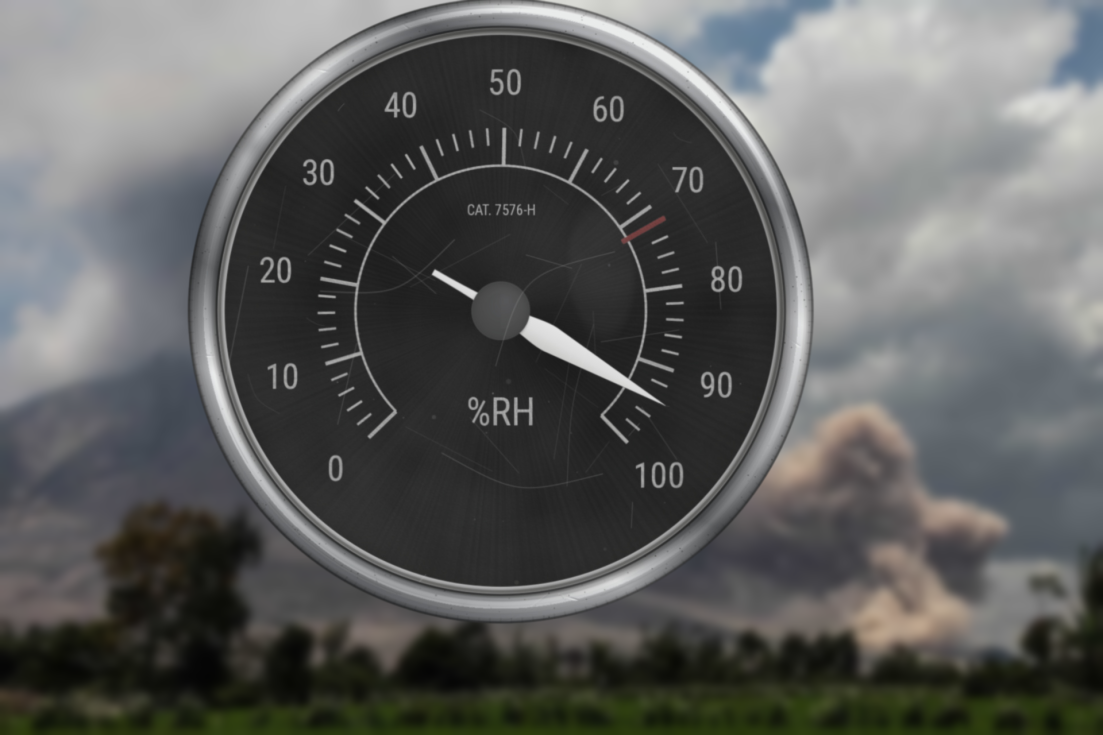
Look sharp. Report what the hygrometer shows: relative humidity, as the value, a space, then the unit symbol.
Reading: 94 %
